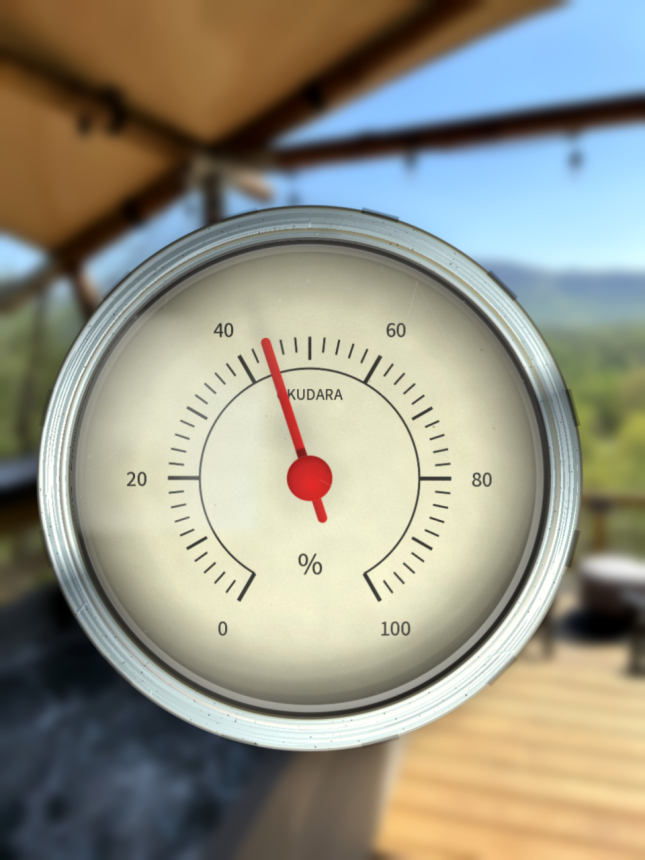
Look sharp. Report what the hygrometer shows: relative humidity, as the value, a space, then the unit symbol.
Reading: 44 %
